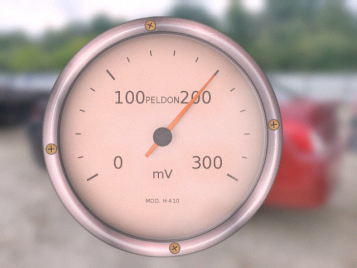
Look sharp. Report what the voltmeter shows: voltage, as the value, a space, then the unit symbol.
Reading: 200 mV
